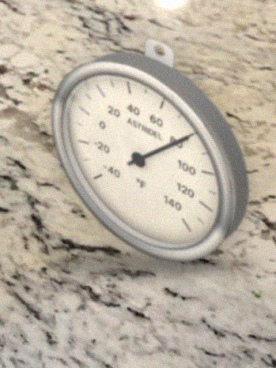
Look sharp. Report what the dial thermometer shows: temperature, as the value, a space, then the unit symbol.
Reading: 80 °F
